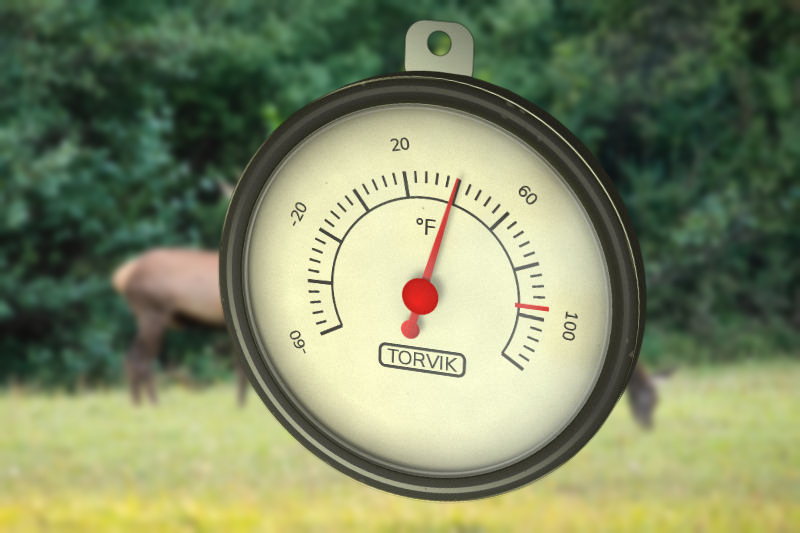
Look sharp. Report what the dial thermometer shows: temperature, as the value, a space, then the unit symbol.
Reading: 40 °F
